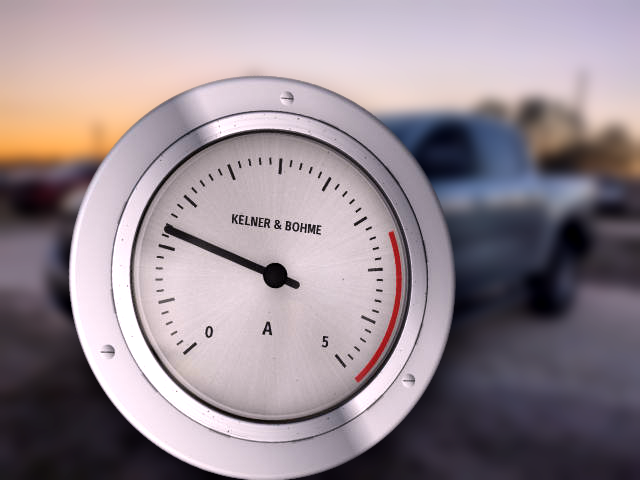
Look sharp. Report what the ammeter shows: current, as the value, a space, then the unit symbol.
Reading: 1.15 A
